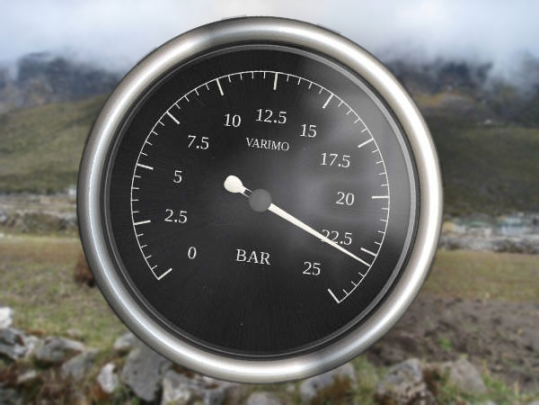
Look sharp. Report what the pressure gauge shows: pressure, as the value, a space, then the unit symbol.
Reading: 23 bar
